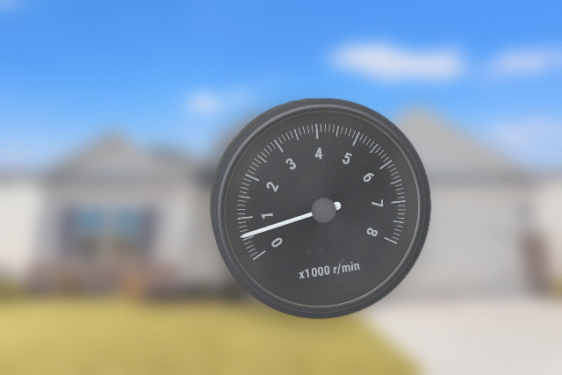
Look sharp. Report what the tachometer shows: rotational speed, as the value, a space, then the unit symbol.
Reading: 600 rpm
